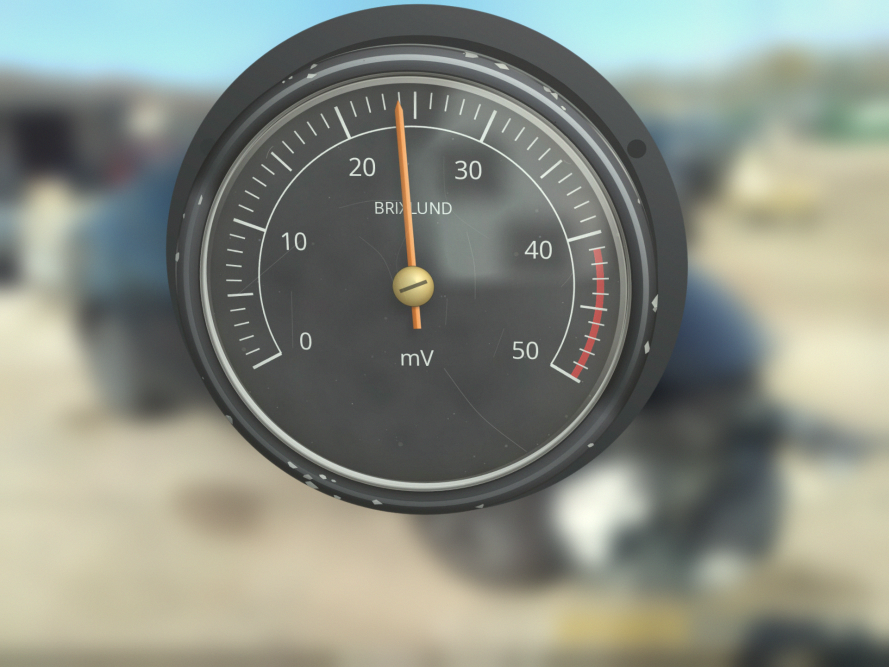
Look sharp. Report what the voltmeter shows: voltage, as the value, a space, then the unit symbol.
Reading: 24 mV
